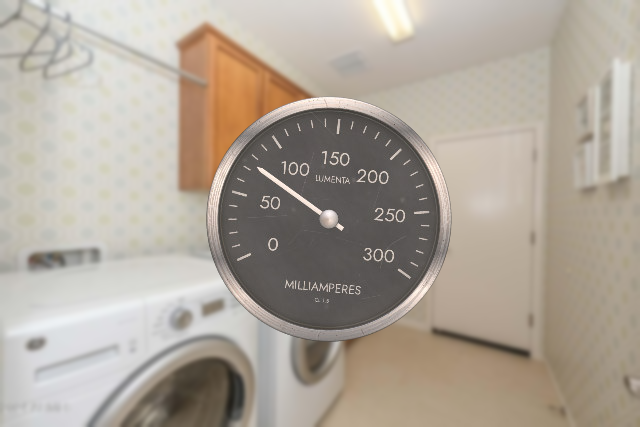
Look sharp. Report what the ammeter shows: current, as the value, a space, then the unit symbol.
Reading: 75 mA
